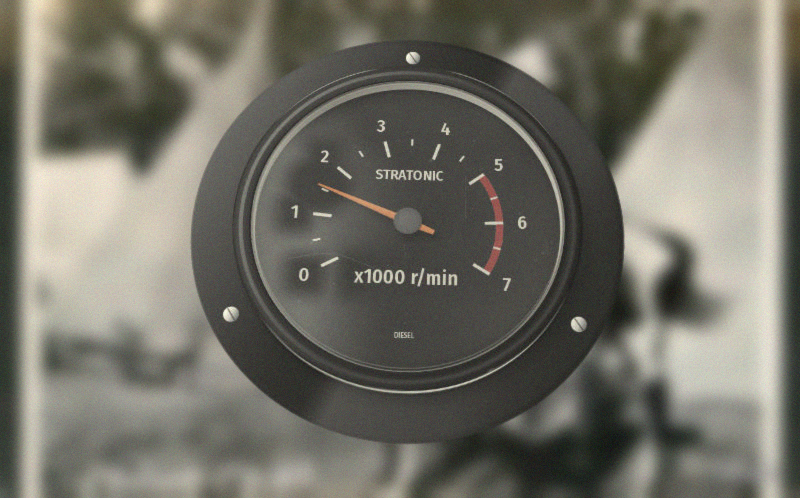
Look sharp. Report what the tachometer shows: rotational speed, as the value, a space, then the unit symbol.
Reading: 1500 rpm
